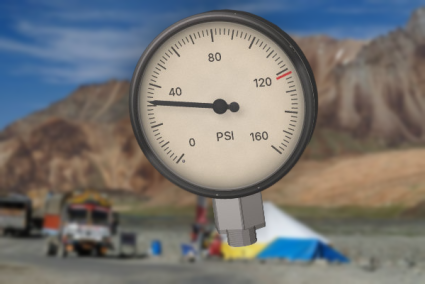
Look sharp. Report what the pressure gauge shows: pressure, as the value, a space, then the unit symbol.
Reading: 32 psi
